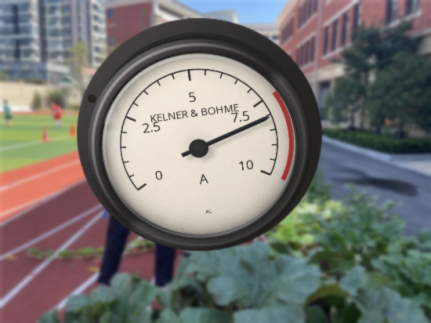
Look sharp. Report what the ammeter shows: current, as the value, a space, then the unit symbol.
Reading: 8 A
